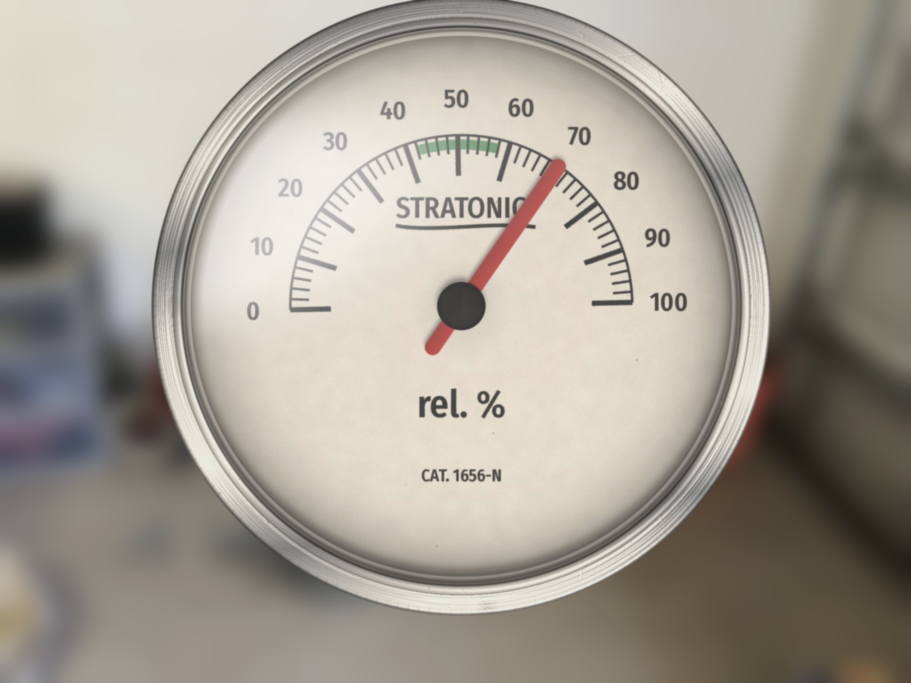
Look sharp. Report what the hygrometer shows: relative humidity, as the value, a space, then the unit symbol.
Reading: 70 %
